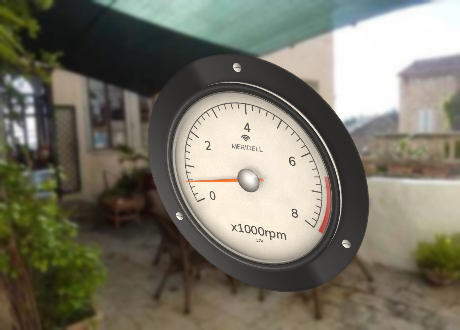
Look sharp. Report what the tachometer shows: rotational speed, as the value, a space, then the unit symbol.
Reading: 600 rpm
